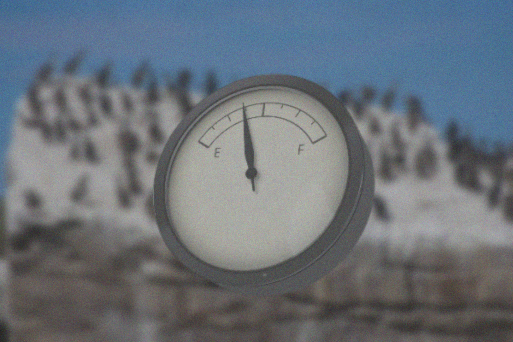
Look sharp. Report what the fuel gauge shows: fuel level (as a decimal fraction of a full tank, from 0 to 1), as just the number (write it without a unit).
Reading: 0.375
